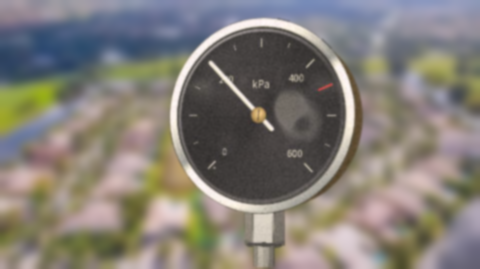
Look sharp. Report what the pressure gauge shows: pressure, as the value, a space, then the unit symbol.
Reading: 200 kPa
